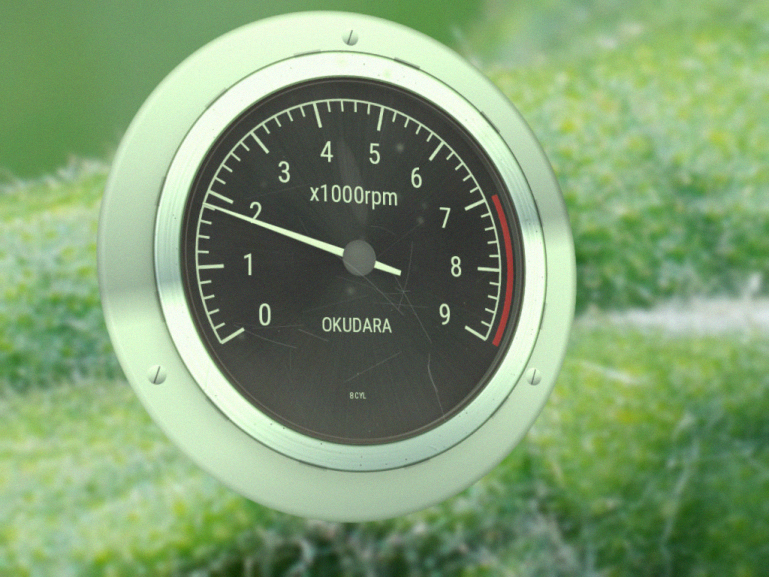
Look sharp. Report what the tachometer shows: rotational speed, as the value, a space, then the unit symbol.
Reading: 1800 rpm
